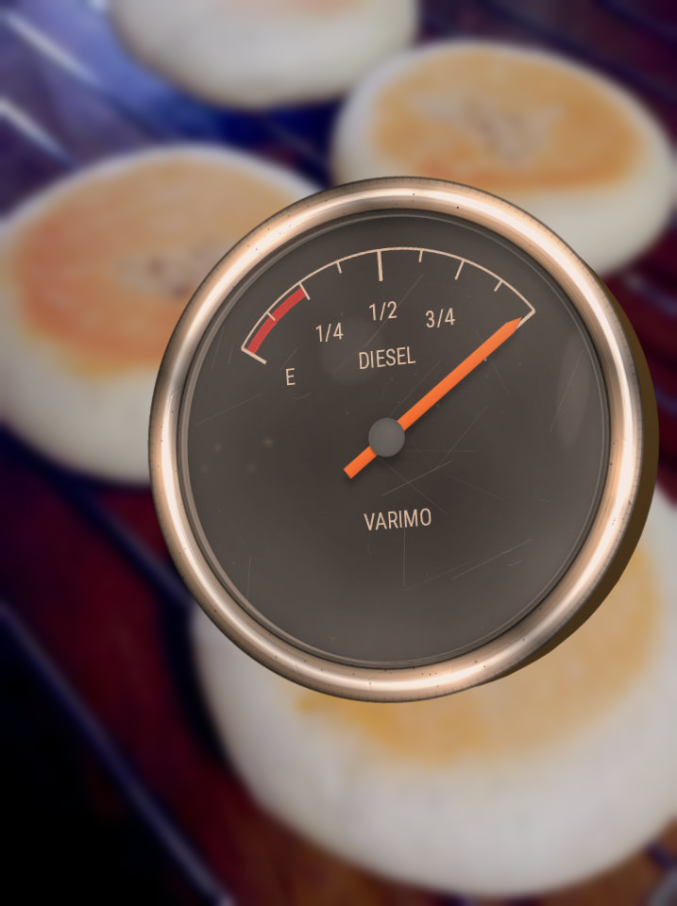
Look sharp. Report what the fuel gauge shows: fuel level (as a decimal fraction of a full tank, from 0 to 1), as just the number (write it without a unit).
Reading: 1
